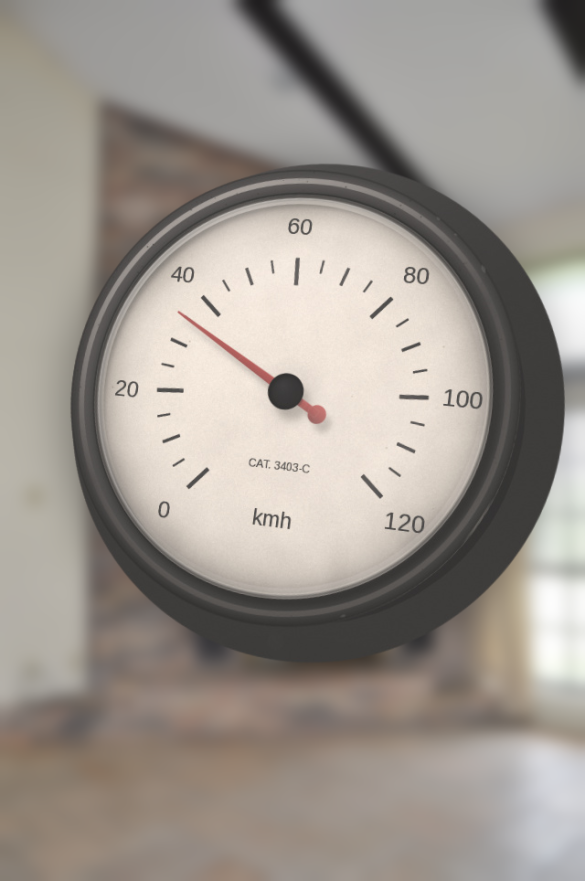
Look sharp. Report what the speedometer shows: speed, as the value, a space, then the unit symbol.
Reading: 35 km/h
